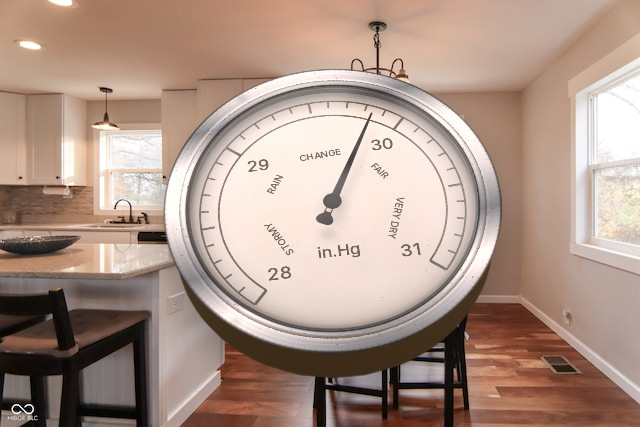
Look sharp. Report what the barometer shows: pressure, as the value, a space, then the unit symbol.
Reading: 29.85 inHg
